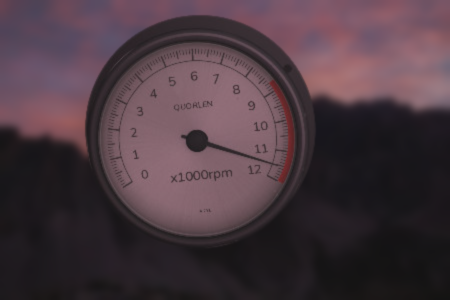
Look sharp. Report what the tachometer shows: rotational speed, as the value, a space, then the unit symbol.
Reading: 11500 rpm
